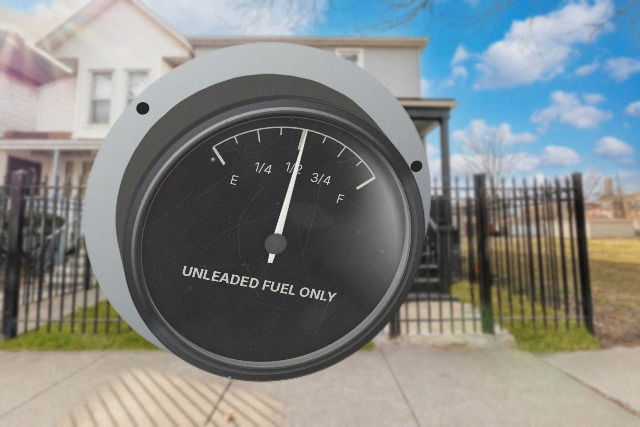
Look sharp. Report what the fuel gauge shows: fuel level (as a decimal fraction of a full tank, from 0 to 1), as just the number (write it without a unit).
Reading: 0.5
